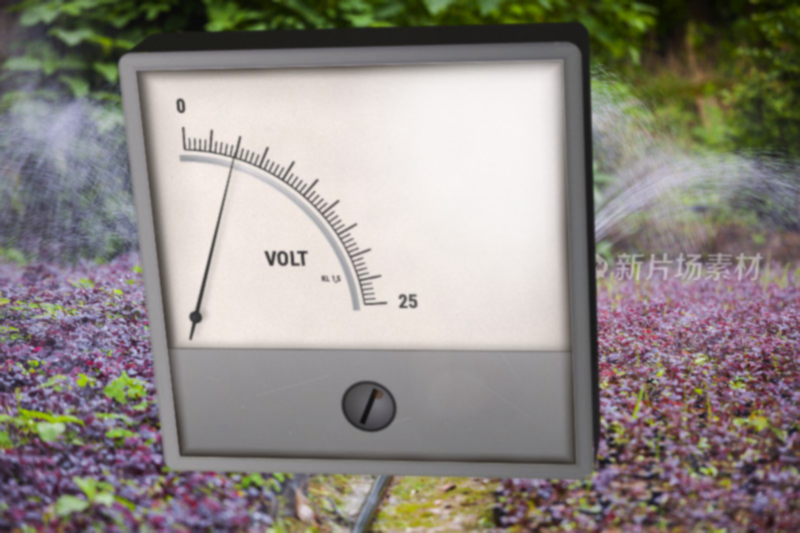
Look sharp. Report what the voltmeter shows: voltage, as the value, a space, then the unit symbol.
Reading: 5 V
